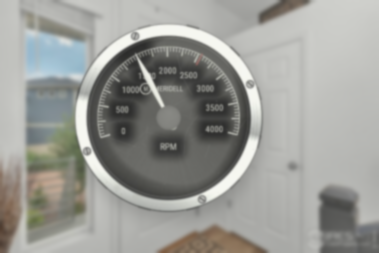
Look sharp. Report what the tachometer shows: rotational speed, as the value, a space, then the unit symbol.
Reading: 1500 rpm
